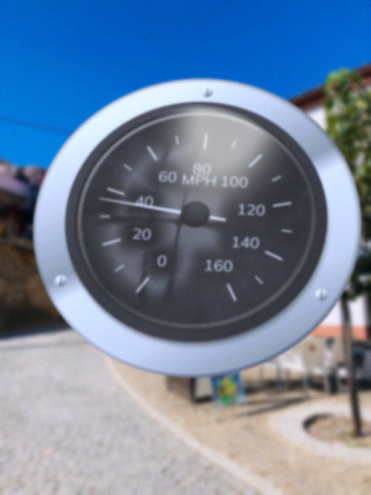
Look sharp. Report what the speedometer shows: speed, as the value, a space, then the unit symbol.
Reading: 35 mph
